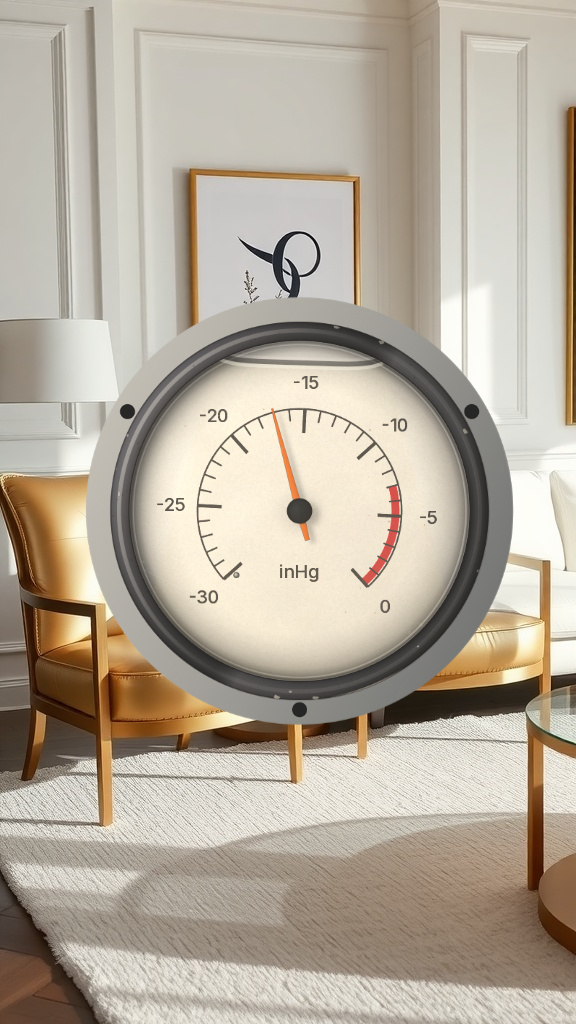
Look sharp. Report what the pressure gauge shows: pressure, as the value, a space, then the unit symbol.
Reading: -17 inHg
